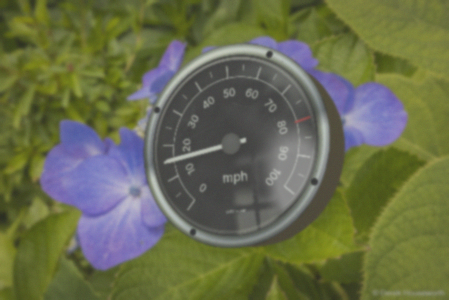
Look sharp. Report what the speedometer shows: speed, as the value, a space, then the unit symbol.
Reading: 15 mph
